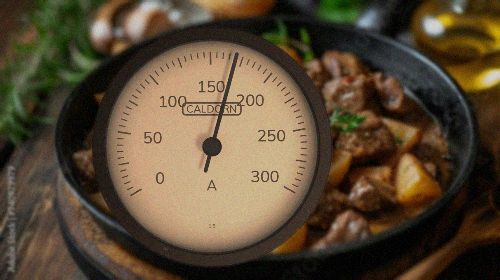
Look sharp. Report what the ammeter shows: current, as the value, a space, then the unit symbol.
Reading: 170 A
